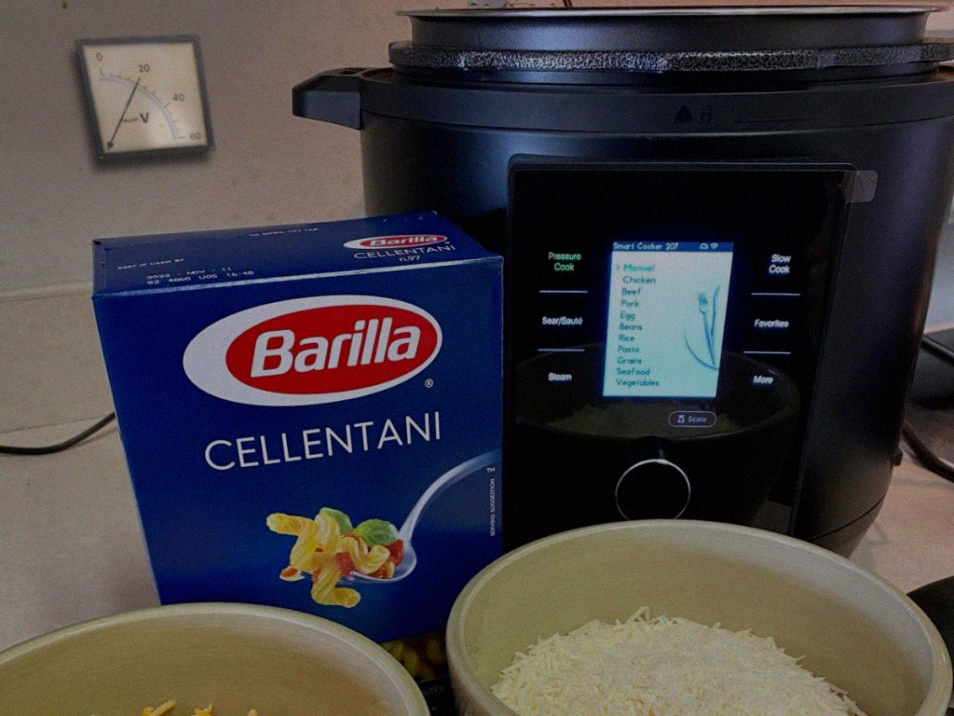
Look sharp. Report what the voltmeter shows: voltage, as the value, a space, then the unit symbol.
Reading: 20 V
